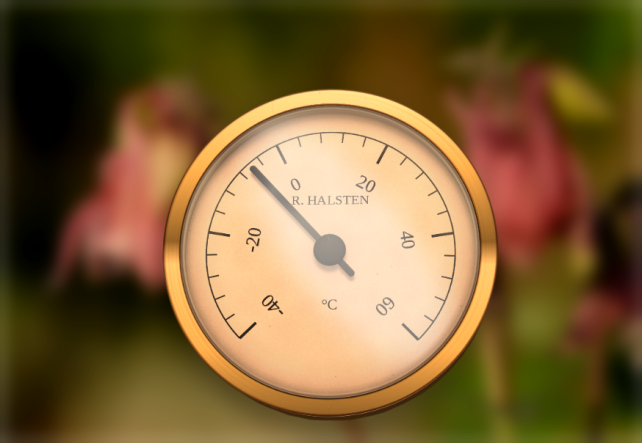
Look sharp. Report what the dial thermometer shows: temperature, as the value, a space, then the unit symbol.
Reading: -6 °C
